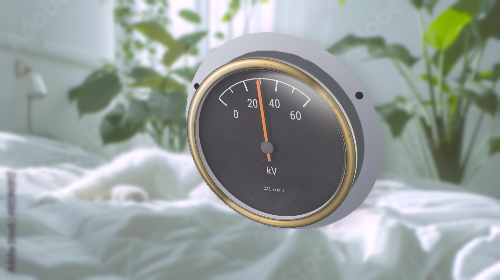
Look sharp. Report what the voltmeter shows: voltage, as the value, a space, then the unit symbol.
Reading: 30 kV
